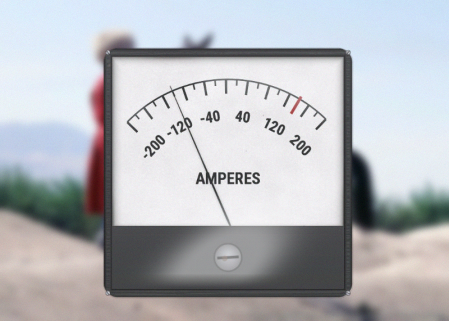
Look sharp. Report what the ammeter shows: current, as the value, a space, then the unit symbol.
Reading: -100 A
